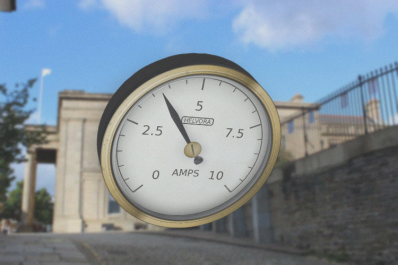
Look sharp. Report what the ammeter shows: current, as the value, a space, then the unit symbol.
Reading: 3.75 A
